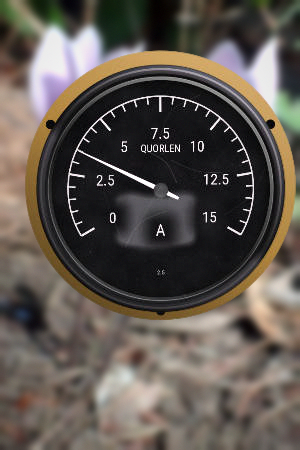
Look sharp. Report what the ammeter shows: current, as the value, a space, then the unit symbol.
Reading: 3.5 A
